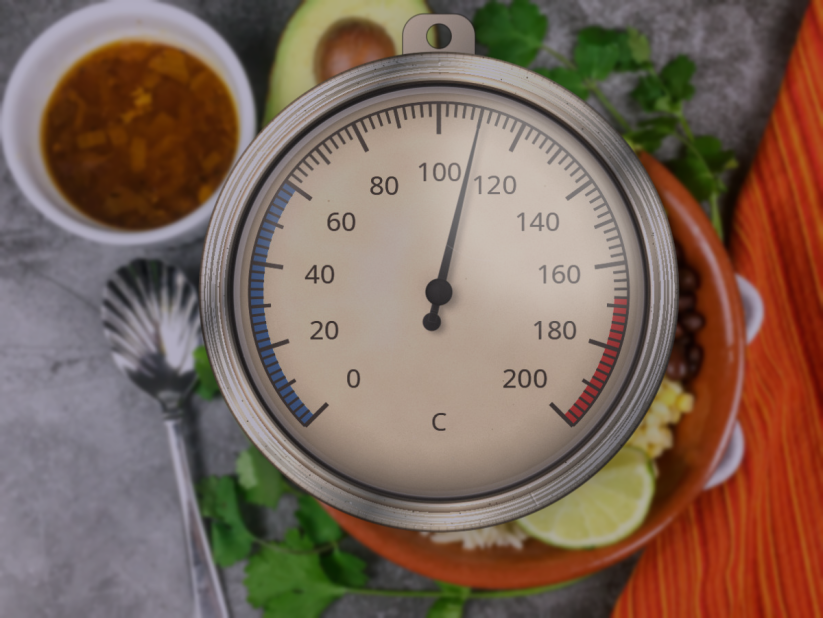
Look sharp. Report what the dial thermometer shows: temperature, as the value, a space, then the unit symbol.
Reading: 110 °C
